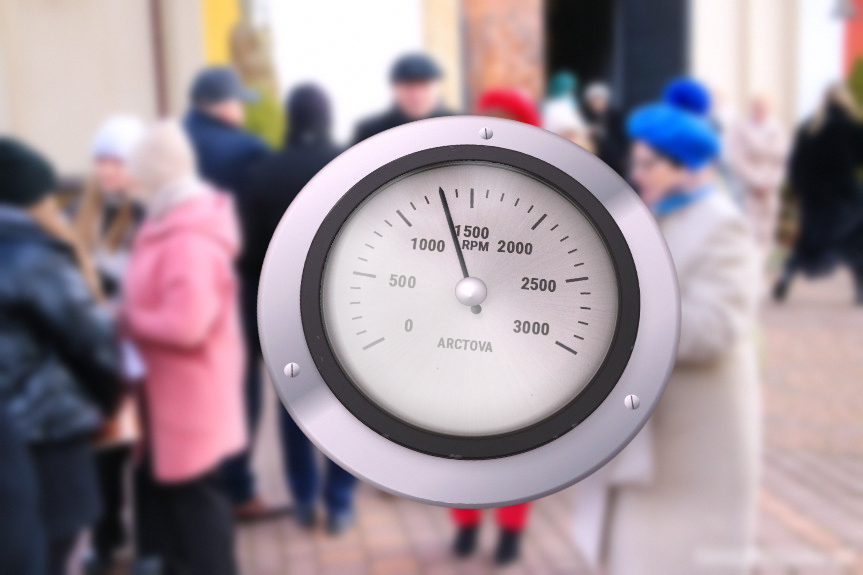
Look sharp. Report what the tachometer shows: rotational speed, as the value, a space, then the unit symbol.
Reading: 1300 rpm
